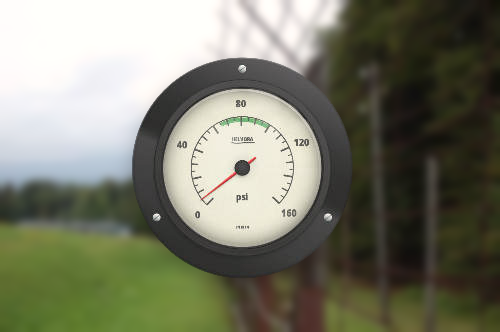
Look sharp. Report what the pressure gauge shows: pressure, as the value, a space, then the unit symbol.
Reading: 5 psi
